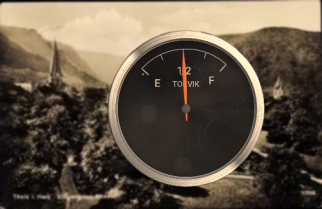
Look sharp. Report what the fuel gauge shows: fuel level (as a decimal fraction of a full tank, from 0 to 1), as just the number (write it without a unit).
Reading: 0.5
